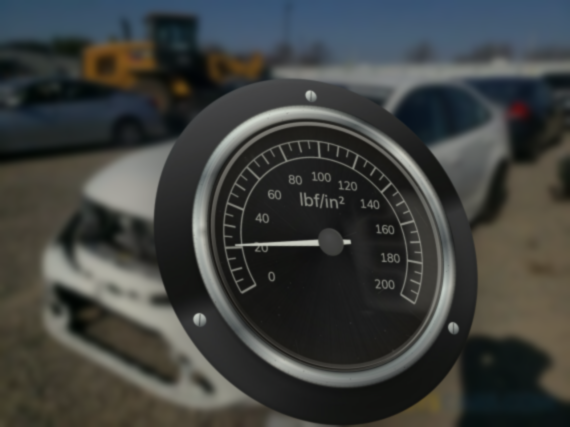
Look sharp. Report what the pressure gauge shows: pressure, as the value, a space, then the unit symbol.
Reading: 20 psi
